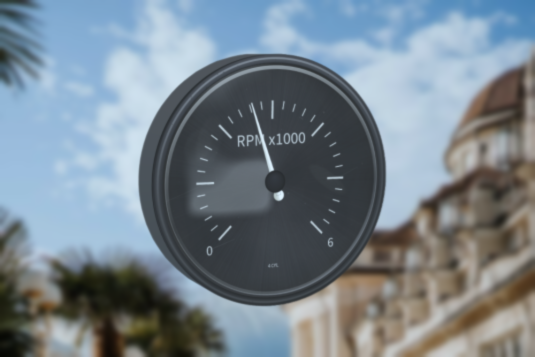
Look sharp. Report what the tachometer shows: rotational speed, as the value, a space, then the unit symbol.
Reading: 2600 rpm
